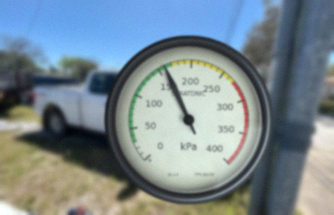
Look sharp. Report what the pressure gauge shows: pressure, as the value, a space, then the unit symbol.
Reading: 160 kPa
